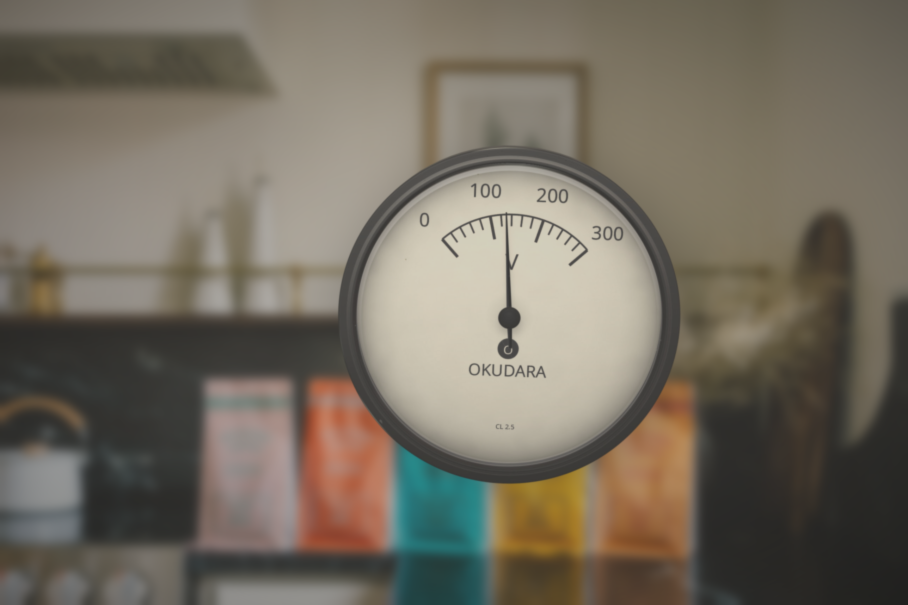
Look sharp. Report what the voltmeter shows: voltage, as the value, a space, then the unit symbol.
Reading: 130 V
